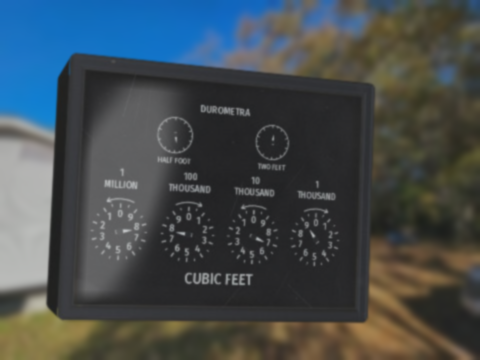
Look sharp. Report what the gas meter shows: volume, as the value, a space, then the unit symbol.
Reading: 776900 ft³
